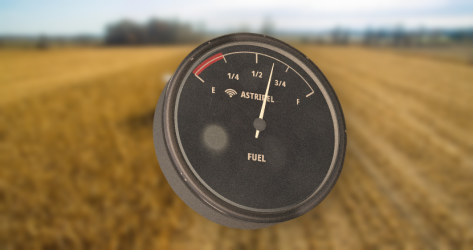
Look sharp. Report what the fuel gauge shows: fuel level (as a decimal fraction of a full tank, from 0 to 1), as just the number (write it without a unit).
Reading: 0.625
